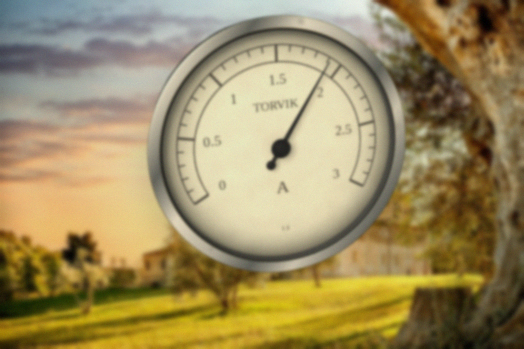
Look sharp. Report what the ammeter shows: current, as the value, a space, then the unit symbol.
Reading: 1.9 A
